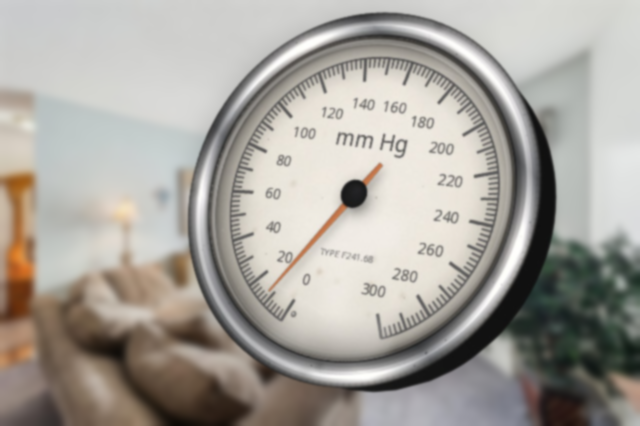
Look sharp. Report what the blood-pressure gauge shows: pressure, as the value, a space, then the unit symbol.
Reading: 10 mmHg
